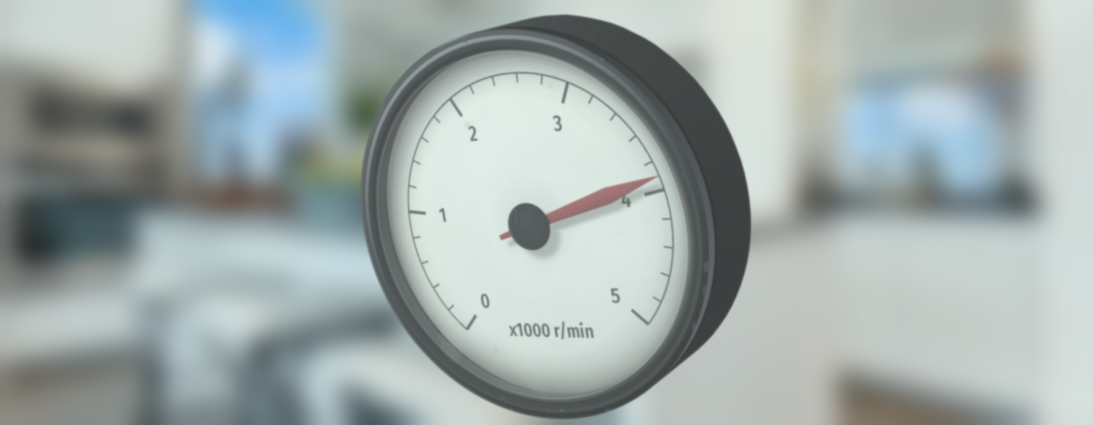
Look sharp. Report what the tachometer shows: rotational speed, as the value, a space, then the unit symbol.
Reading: 3900 rpm
